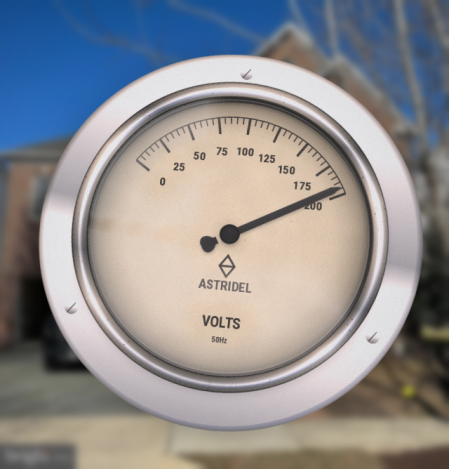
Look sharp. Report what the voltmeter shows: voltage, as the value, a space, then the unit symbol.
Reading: 195 V
